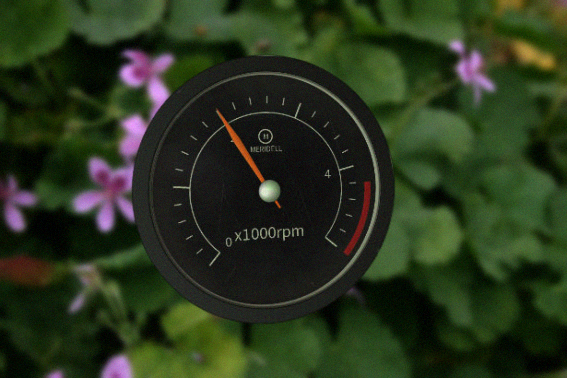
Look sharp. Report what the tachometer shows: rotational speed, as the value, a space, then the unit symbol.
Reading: 2000 rpm
